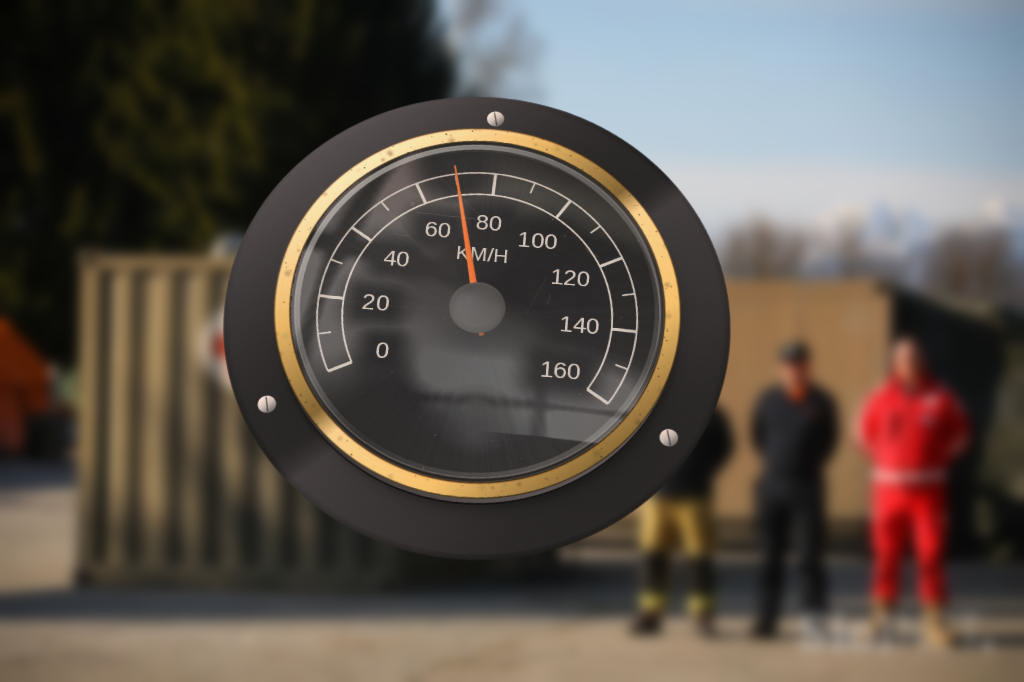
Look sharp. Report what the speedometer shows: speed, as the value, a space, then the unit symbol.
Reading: 70 km/h
